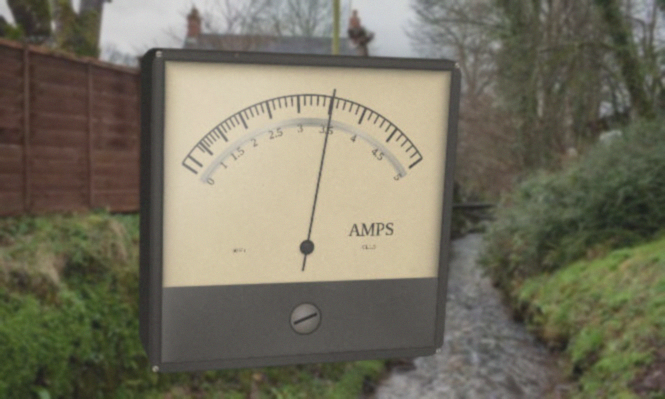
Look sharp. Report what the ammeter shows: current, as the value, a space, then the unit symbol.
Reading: 3.5 A
